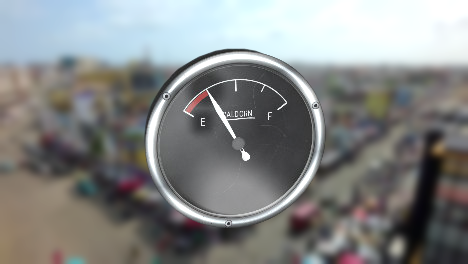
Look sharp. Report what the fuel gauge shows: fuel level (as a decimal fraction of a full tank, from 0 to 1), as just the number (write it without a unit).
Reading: 0.25
